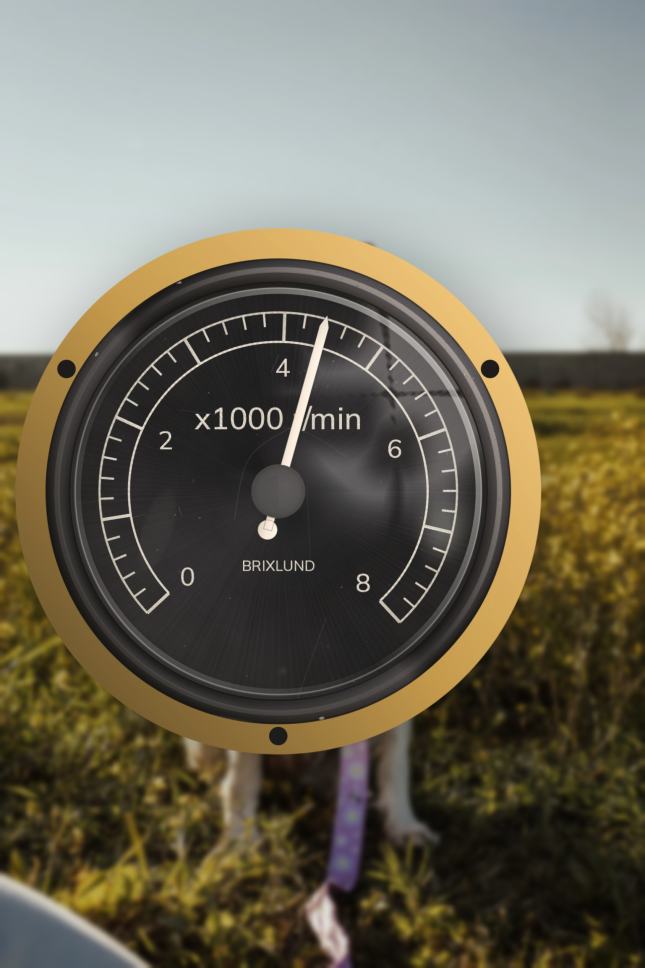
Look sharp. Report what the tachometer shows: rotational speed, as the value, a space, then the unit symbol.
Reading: 4400 rpm
